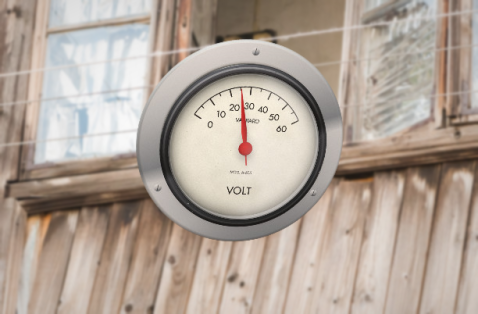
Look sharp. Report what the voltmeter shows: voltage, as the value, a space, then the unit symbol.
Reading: 25 V
